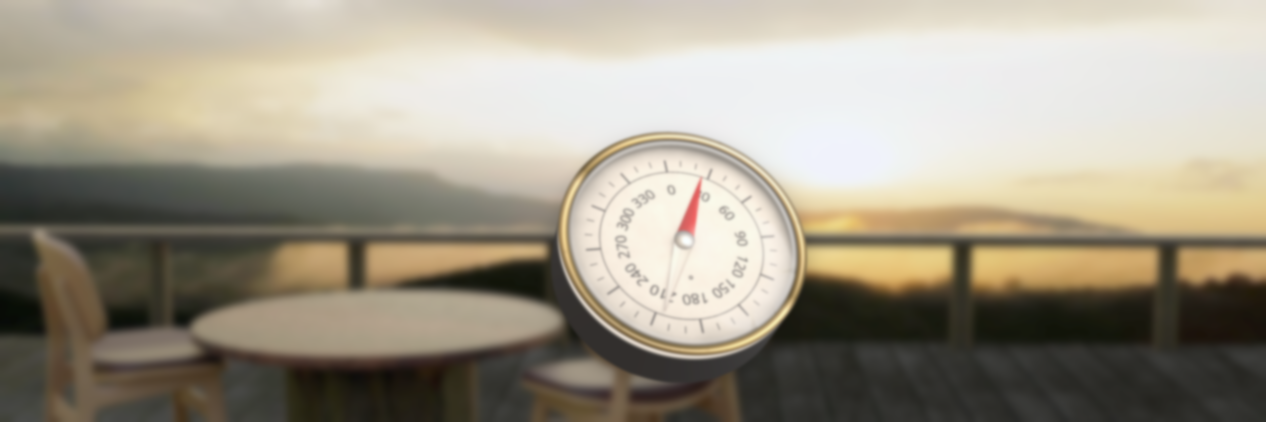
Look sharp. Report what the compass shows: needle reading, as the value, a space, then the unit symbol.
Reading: 25 °
